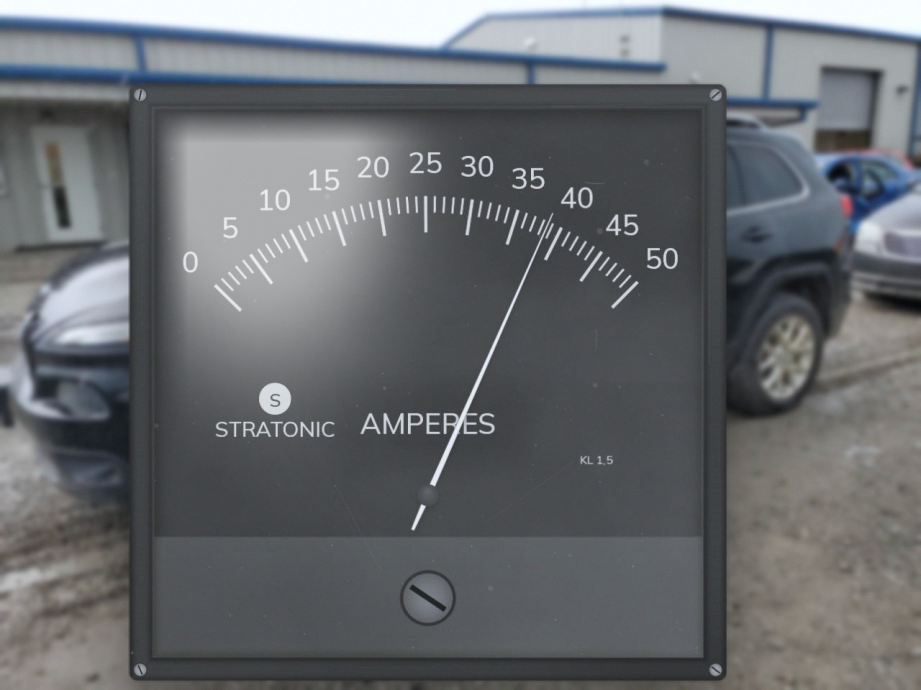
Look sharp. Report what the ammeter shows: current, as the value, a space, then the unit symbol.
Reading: 38.5 A
